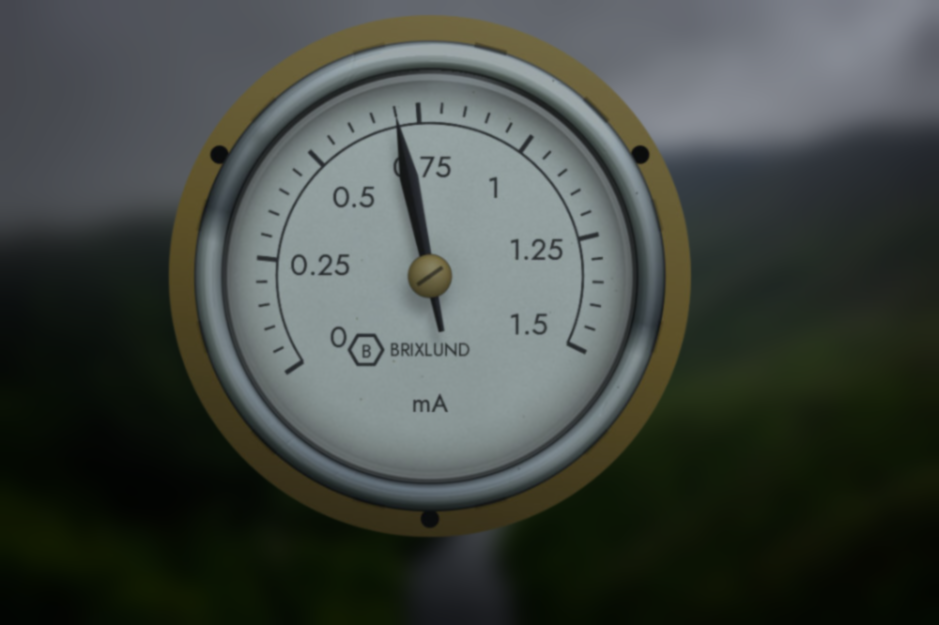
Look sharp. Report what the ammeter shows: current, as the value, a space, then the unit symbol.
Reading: 0.7 mA
